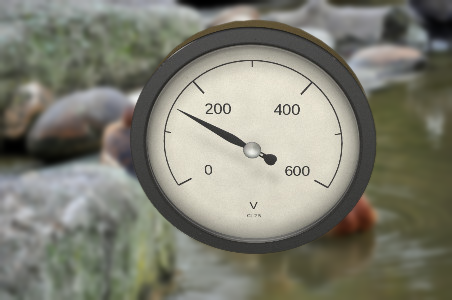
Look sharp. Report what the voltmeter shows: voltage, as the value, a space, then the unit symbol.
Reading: 150 V
